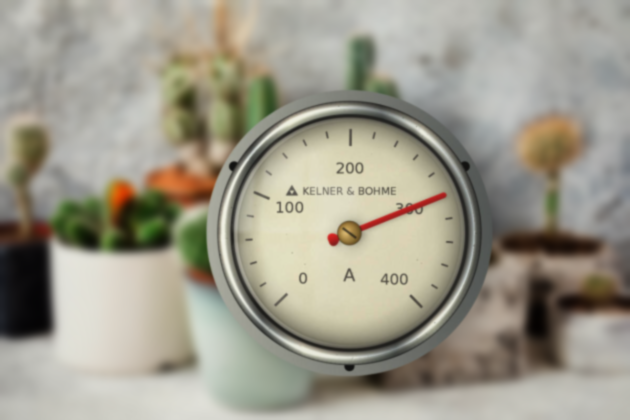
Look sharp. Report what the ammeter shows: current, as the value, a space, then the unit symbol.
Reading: 300 A
